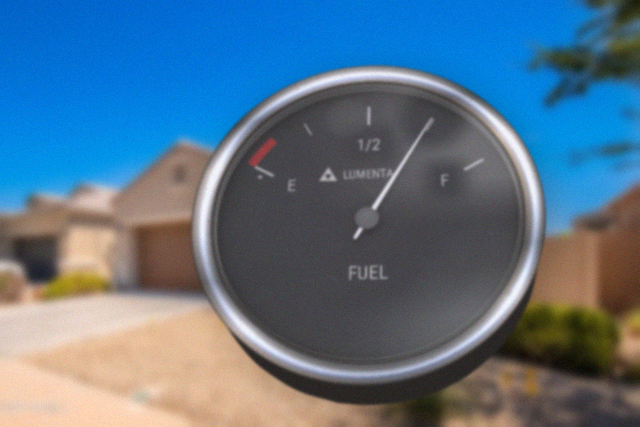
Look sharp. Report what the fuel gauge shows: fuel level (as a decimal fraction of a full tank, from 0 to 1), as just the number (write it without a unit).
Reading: 0.75
